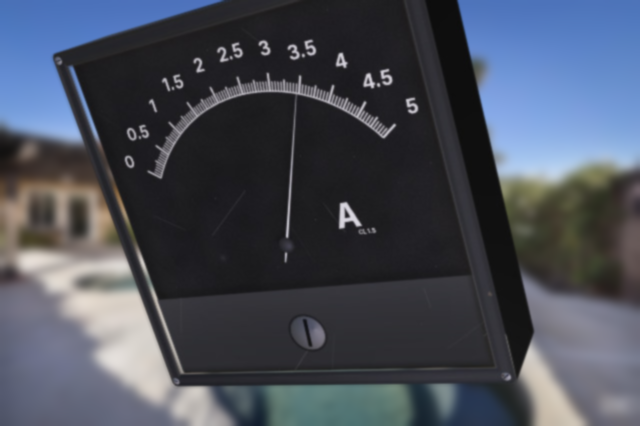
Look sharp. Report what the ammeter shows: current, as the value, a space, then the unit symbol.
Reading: 3.5 A
